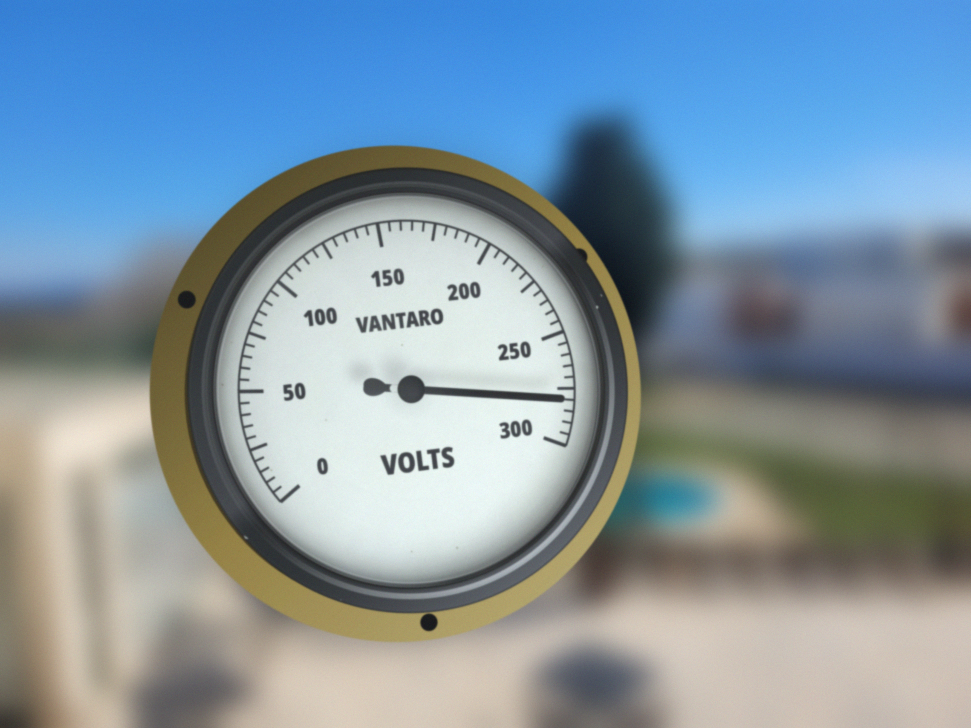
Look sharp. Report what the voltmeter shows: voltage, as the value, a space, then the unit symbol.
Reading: 280 V
